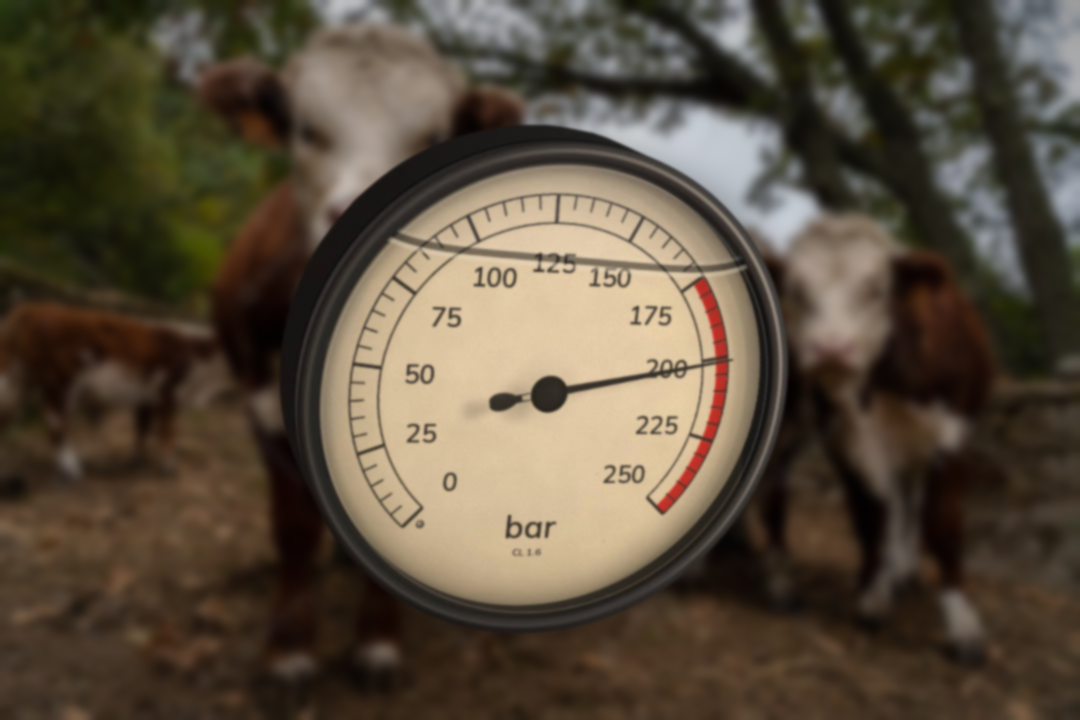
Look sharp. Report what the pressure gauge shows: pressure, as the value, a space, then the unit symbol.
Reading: 200 bar
